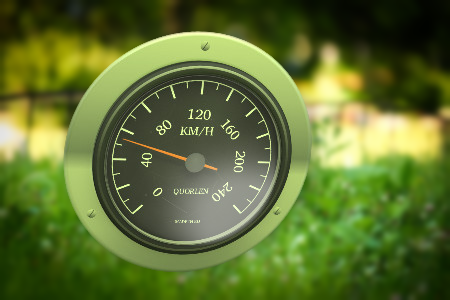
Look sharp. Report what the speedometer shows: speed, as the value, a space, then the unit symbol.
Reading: 55 km/h
